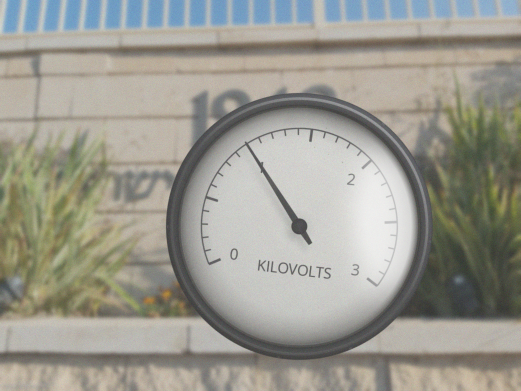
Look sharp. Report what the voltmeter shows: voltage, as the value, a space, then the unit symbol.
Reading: 1 kV
